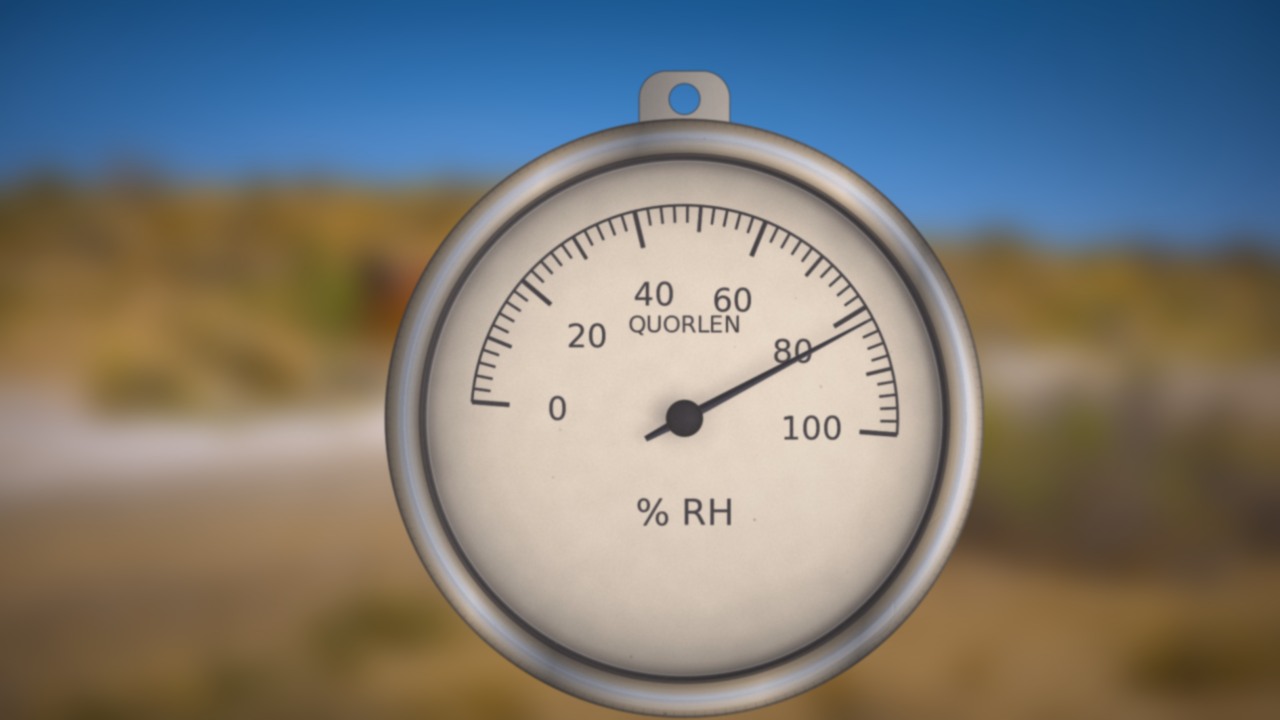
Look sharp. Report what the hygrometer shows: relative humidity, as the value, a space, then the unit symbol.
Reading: 82 %
